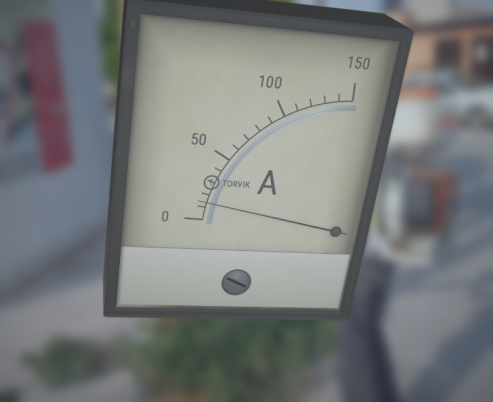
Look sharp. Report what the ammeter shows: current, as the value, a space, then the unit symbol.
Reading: 15 A
